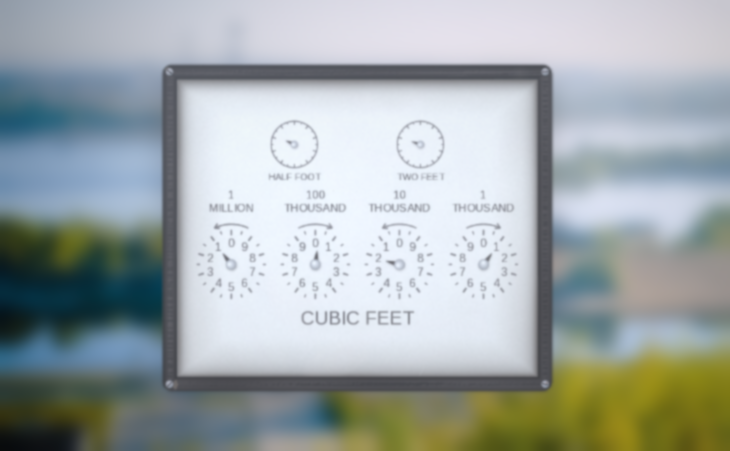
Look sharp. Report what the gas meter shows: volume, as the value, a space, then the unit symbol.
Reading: 102100 ft³
